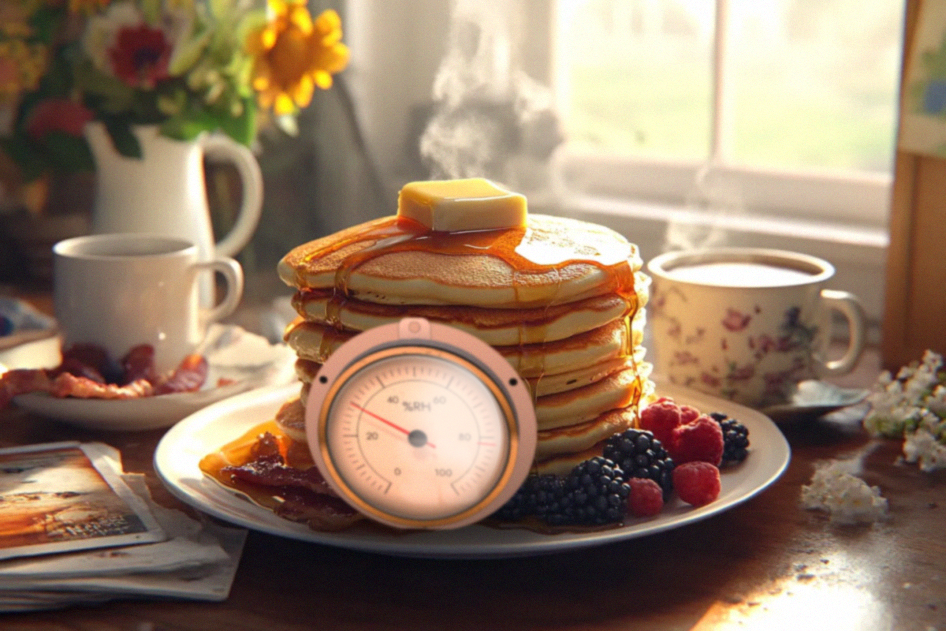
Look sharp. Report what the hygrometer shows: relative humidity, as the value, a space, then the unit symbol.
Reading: 30 %
